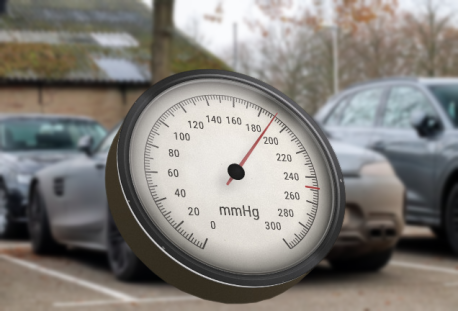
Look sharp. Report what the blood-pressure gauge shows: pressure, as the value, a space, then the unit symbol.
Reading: 190 mmHg
